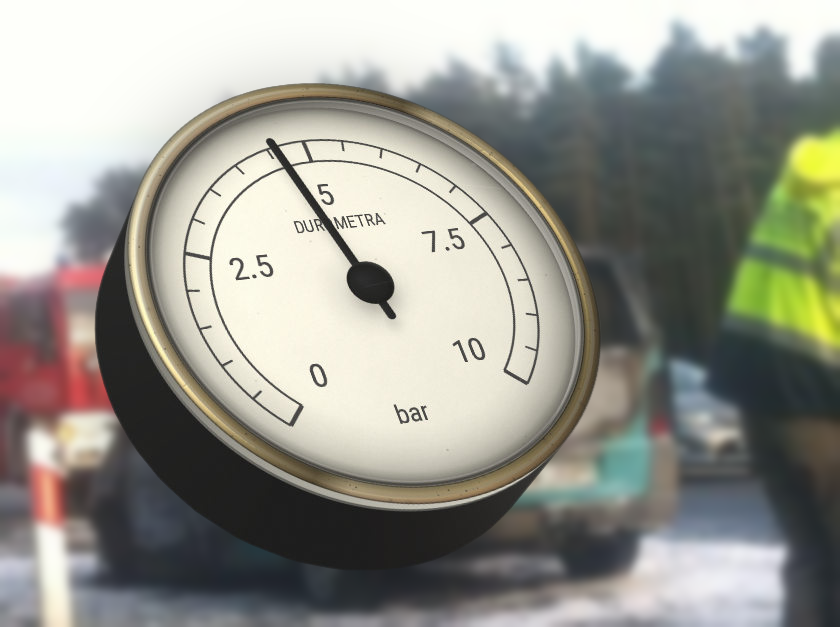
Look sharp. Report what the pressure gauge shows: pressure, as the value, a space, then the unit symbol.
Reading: 4.5 bar
